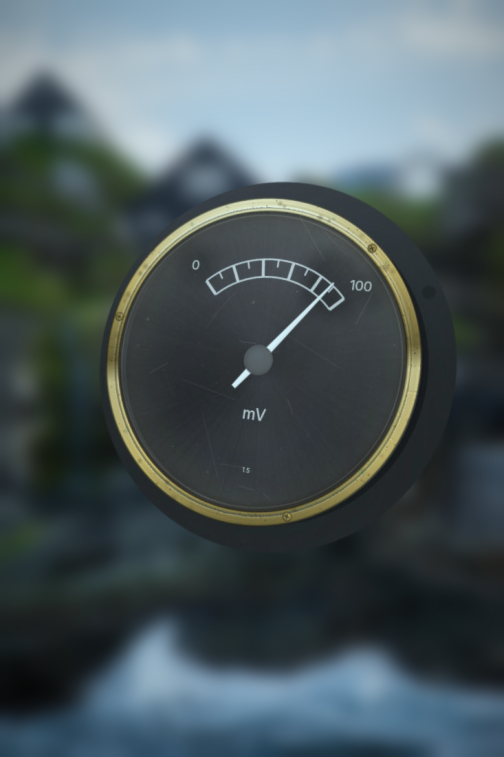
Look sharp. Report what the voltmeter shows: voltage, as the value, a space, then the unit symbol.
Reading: 90 mV
